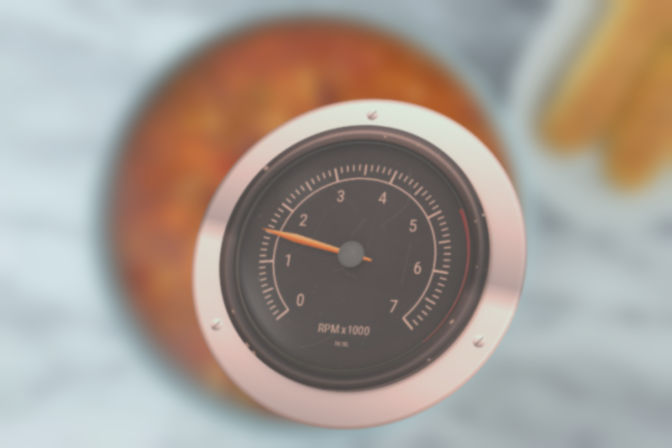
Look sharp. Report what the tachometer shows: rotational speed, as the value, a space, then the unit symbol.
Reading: 1500 rpm
